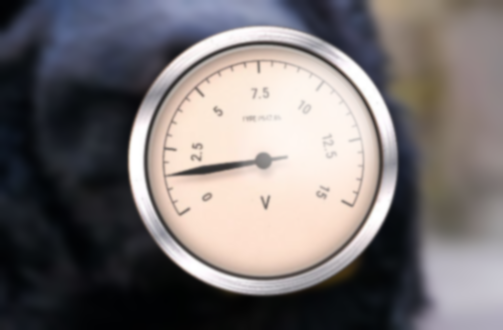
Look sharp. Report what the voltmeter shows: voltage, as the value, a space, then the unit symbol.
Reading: 1.5 V
